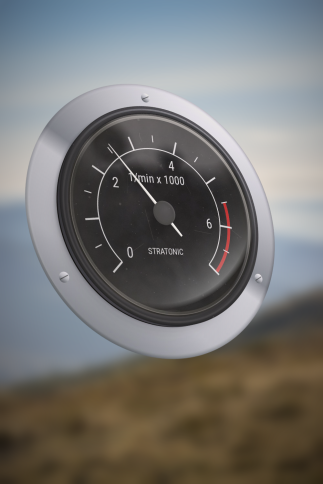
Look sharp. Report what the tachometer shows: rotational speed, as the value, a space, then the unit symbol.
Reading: 2500 rpm
